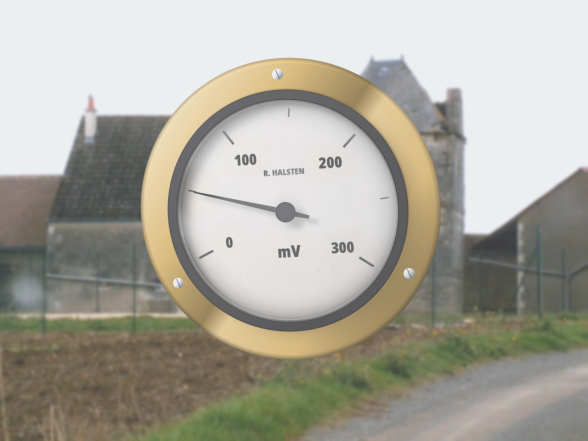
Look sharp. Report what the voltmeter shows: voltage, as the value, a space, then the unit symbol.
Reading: 50 mV
